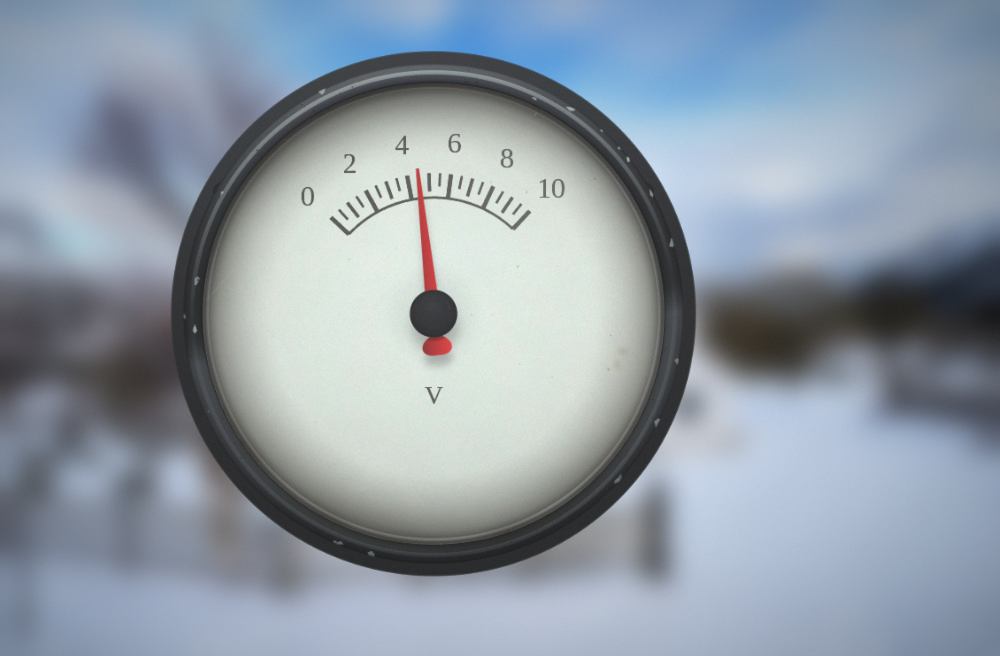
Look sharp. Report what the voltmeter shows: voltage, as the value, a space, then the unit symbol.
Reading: 4.5 V
